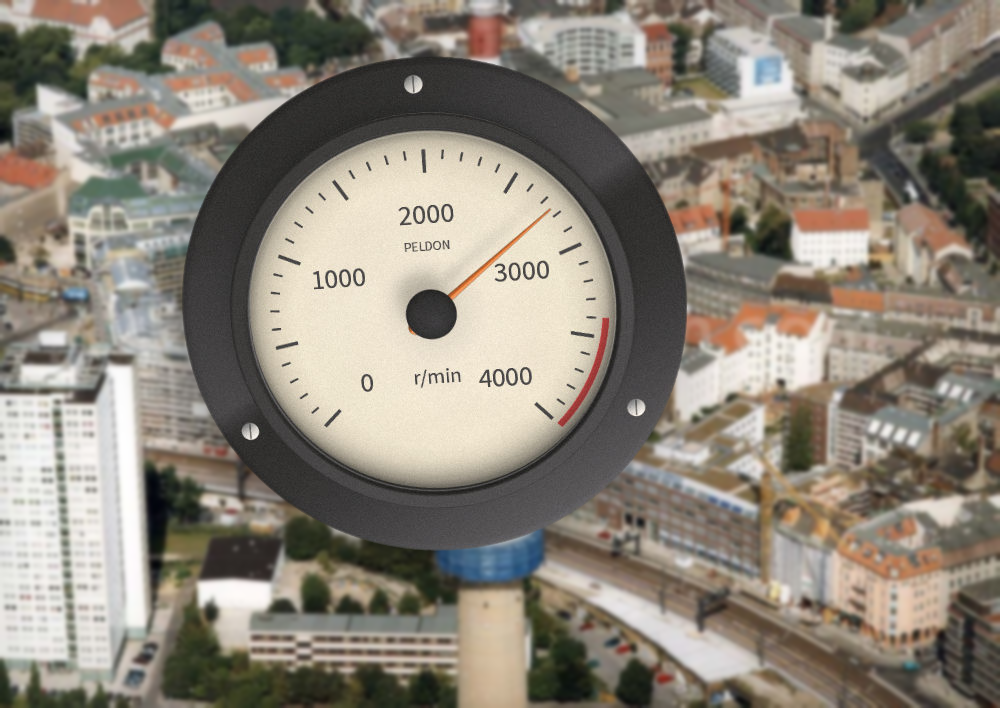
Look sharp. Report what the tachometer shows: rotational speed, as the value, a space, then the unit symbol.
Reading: 2750 rpm
